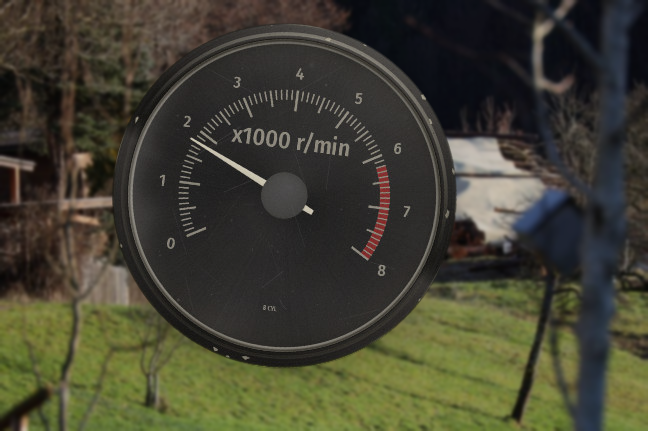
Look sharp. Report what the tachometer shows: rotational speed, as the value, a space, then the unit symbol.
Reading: 1800 rpm
